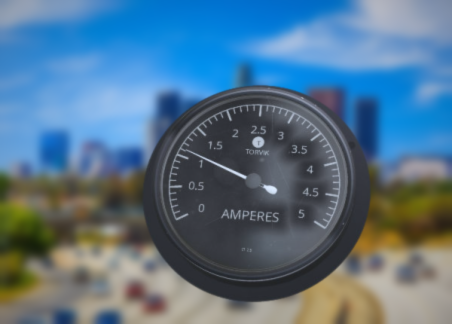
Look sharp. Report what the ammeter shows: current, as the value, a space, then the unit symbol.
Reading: 1.1 A
